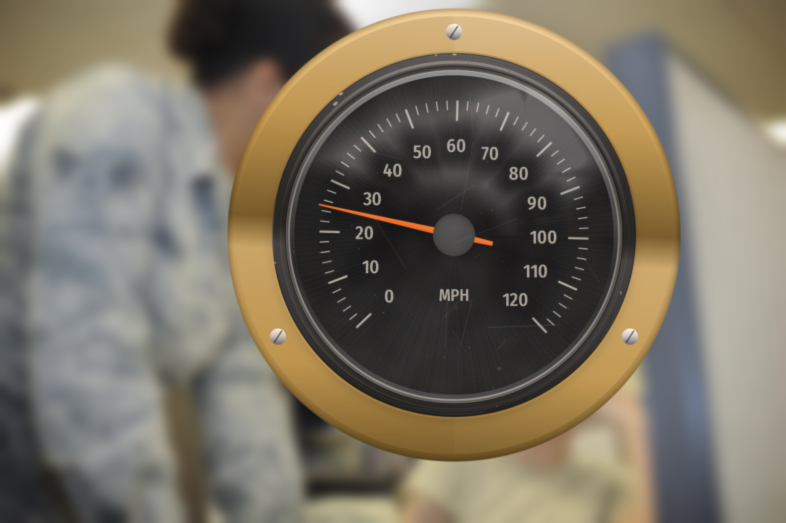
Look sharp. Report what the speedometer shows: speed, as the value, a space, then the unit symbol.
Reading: 25 mph
